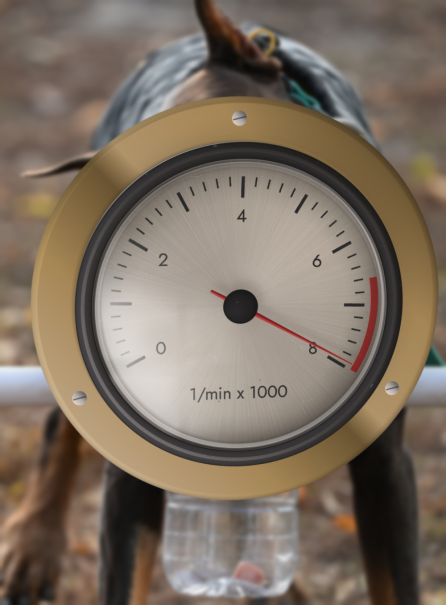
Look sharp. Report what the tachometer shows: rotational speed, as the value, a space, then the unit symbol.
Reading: 7900 rpm
